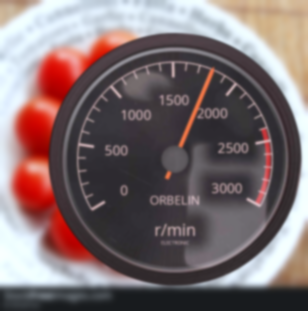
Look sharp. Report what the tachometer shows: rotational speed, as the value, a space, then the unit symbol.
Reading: 1800 rpm
